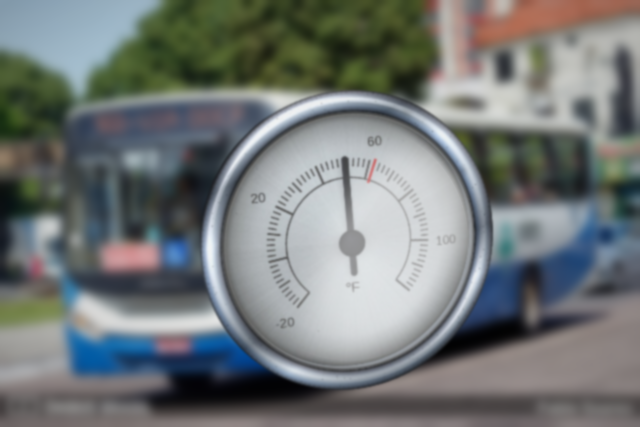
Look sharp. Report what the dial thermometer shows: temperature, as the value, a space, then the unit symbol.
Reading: 50 °F
